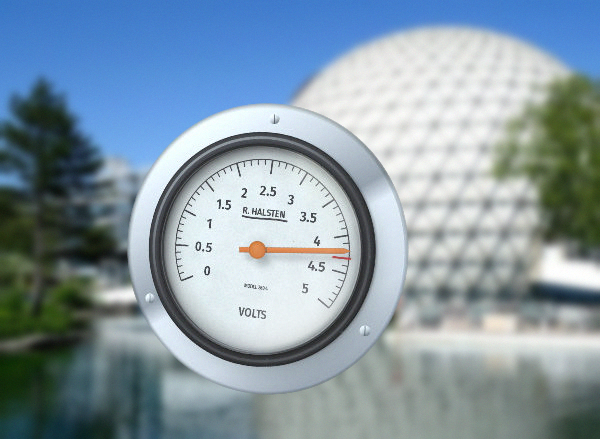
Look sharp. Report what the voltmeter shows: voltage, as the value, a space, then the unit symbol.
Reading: 4.2 V
